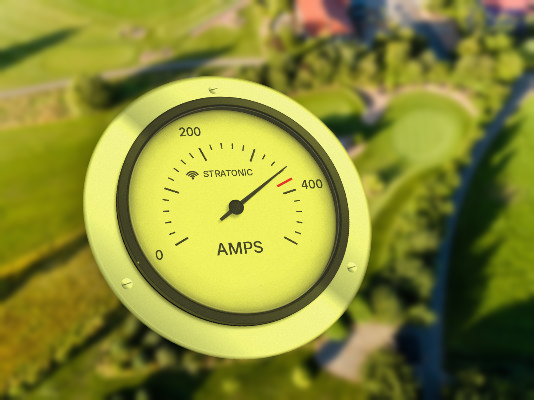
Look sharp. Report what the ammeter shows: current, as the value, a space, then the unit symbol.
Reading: 360 A
